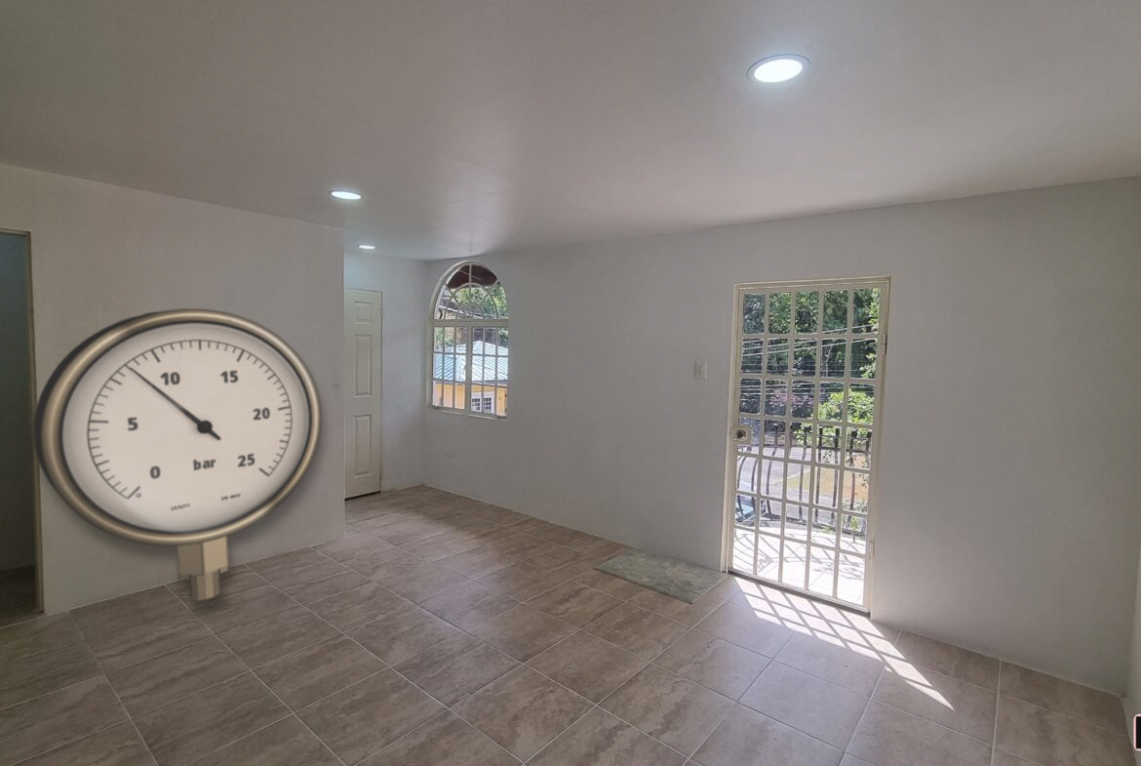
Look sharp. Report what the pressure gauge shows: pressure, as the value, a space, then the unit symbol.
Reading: 8.5 bar
